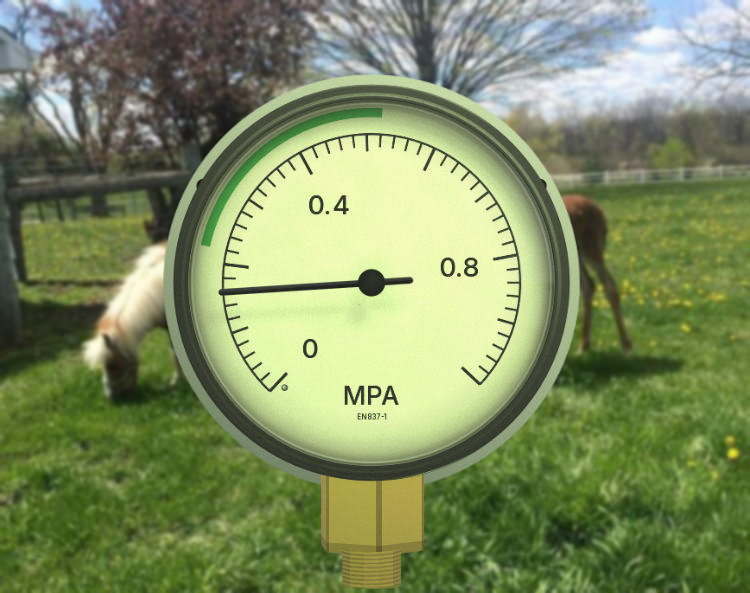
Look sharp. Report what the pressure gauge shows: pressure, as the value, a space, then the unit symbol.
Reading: 0.16 MPa
